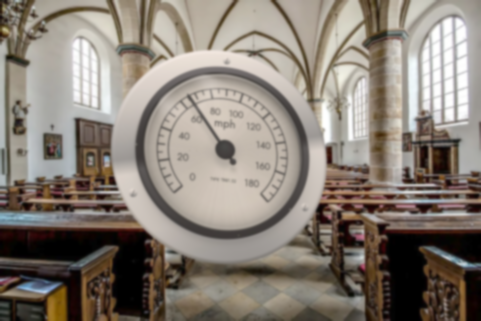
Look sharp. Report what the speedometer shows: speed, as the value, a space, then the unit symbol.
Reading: 65 mph
